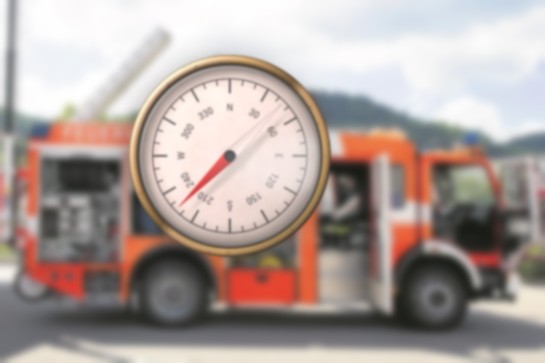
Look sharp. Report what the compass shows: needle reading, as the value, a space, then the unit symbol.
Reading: 225 °
